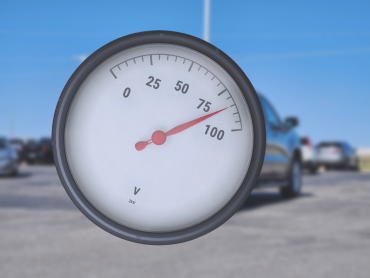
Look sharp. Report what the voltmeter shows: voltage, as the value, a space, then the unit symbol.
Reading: 85 V
